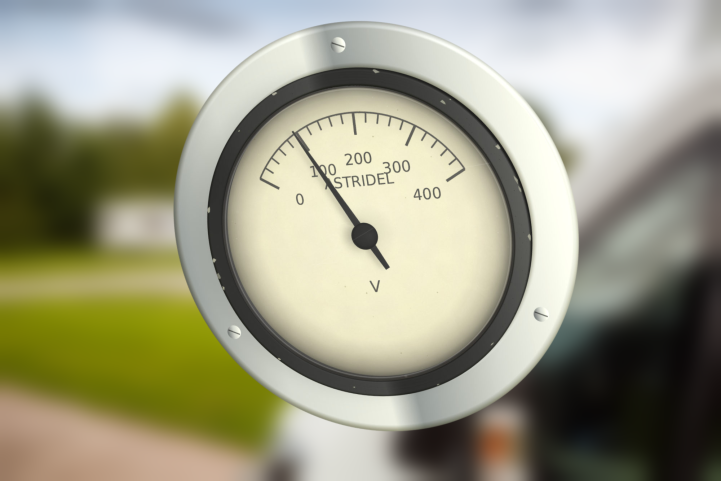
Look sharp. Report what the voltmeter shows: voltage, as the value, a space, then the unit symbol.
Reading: 100 V
